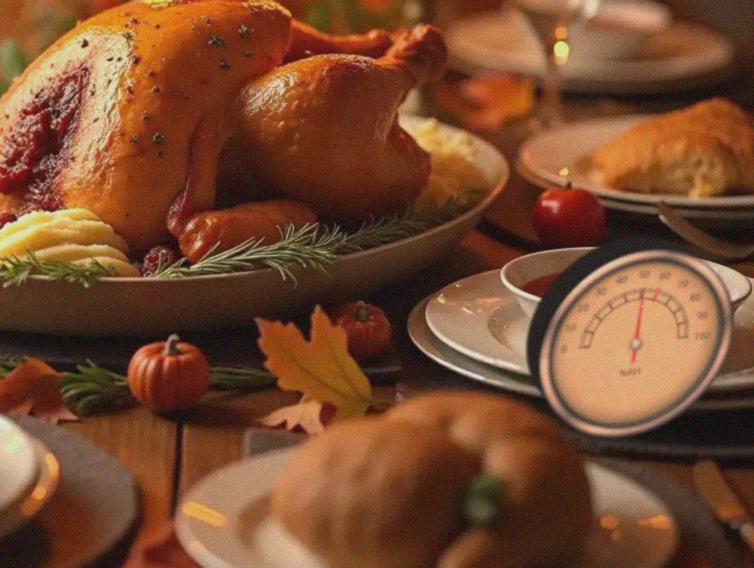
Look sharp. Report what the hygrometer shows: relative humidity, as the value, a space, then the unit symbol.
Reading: 50 %
